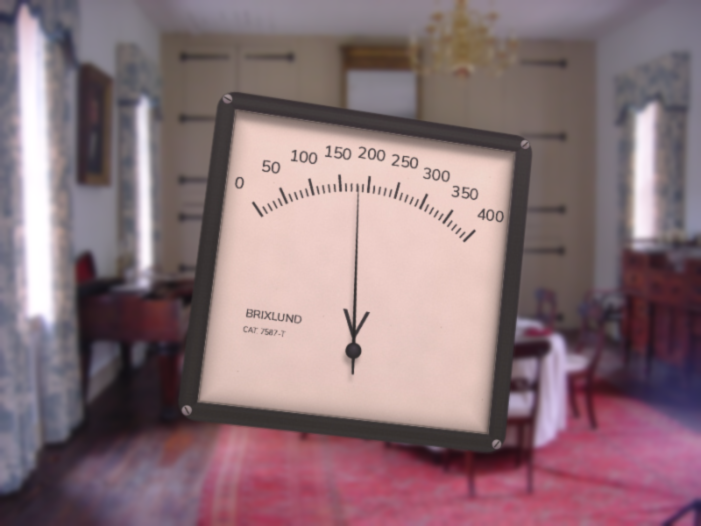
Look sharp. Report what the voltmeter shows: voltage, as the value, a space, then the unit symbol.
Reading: 180 V
